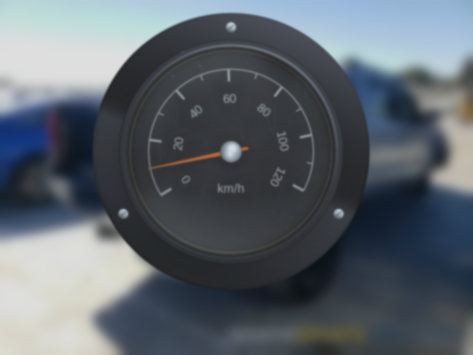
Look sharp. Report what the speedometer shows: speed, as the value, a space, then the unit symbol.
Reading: 10 km/h
